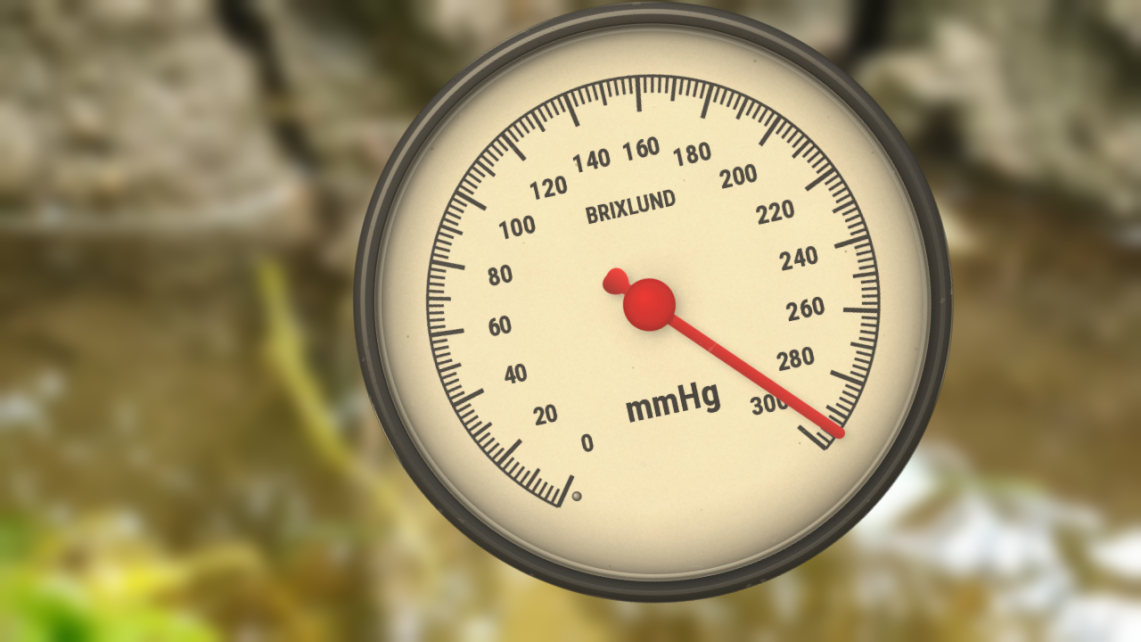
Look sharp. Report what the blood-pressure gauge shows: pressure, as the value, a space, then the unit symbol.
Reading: 294 mmHg
